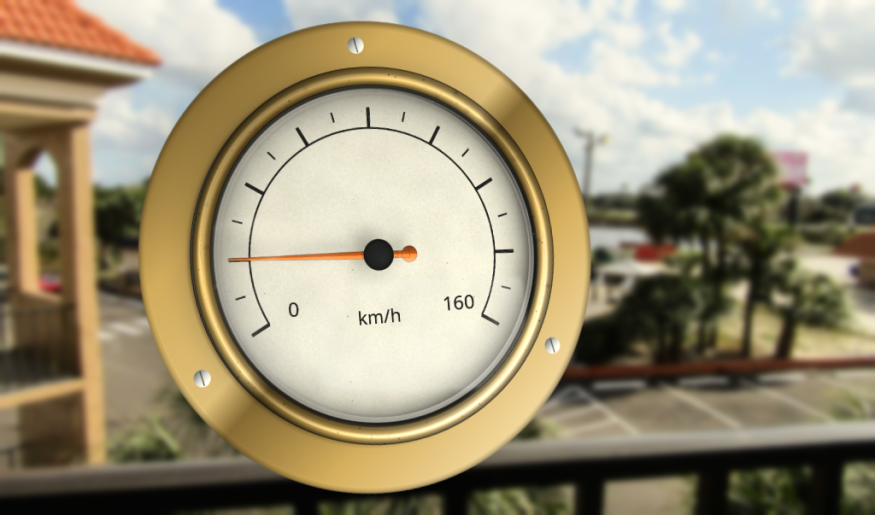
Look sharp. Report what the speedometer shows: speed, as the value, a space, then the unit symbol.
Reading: 20 km/h
